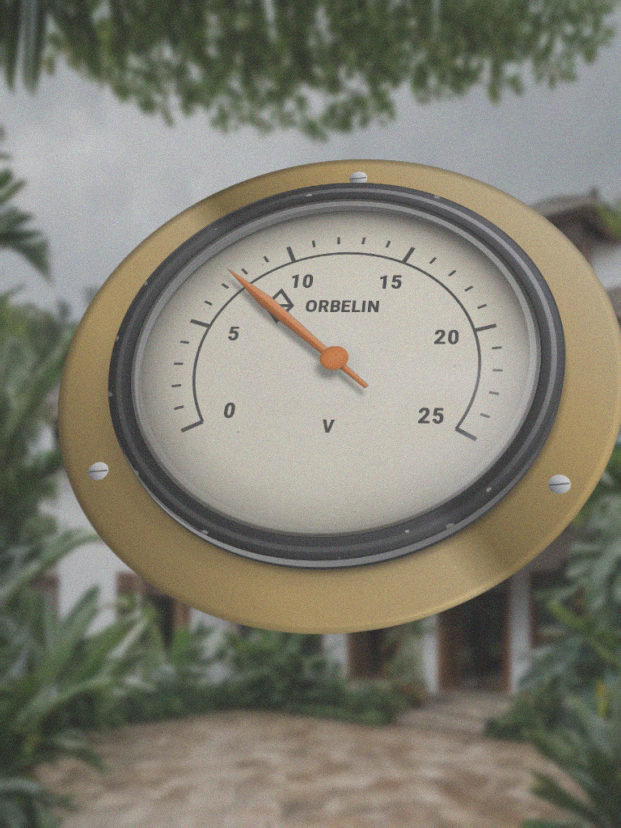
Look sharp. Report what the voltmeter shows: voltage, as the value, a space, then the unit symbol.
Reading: 7.5 V
